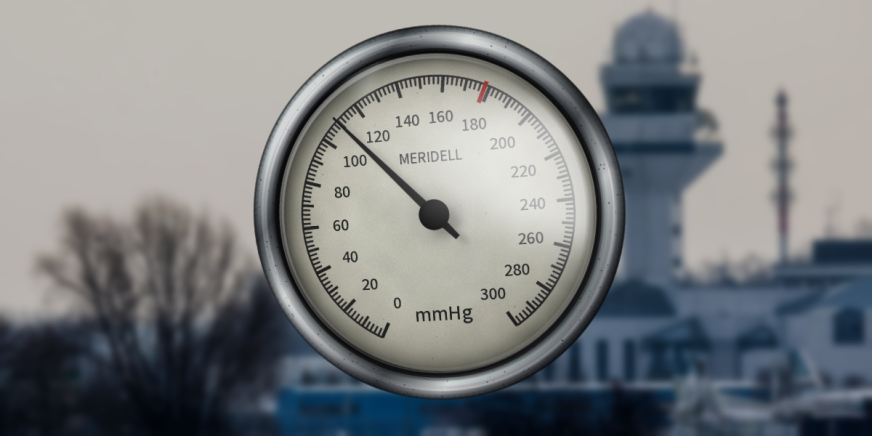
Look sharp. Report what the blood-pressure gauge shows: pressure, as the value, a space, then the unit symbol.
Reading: 110 mmHg
